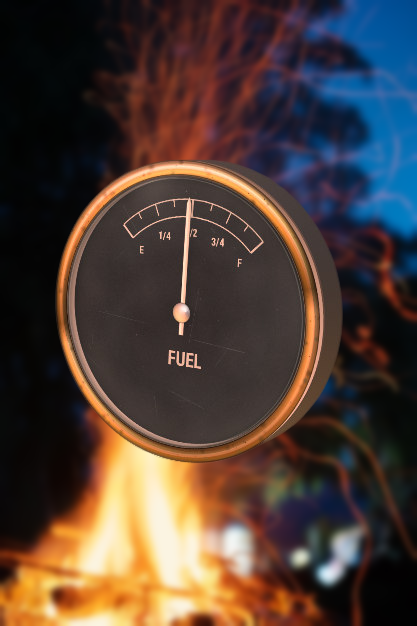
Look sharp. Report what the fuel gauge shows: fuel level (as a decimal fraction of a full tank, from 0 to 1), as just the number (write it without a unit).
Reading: 0.5
